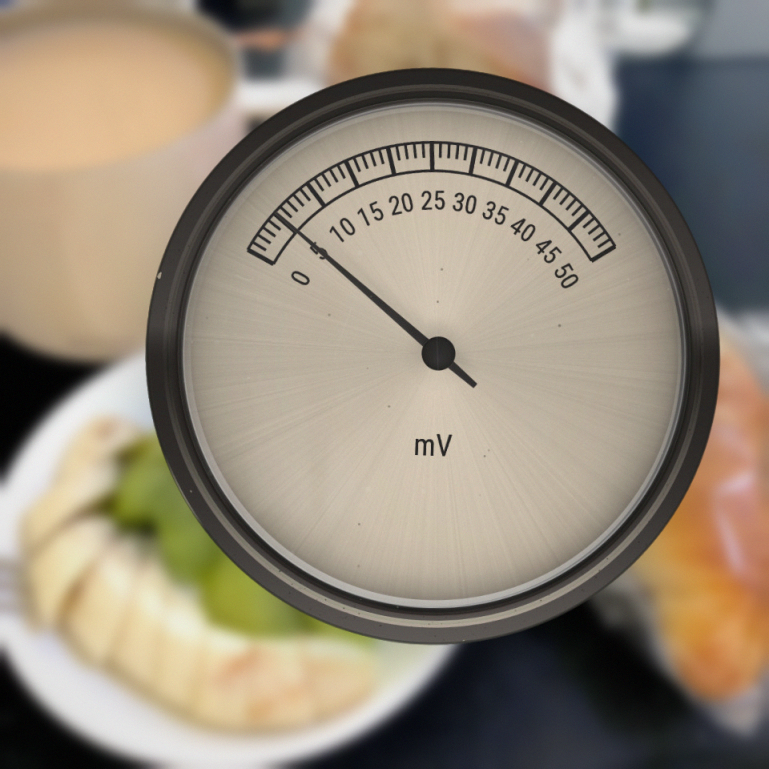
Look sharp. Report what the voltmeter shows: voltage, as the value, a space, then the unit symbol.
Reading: 5 mV
